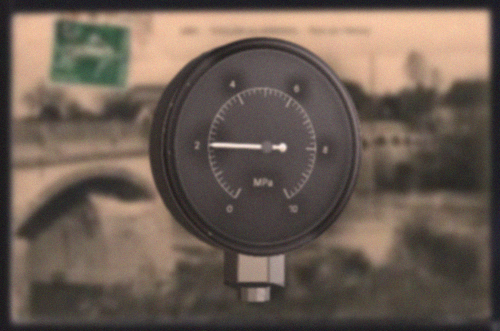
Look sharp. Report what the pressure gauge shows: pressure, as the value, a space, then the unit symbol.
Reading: 2 MPa
